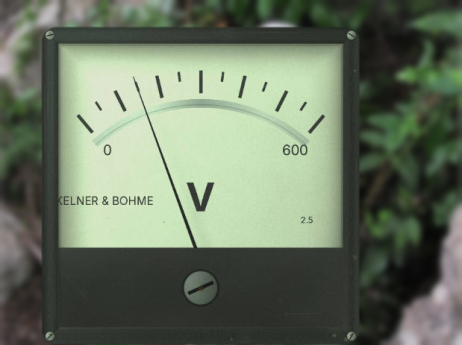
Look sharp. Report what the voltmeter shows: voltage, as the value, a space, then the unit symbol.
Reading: 150 V
